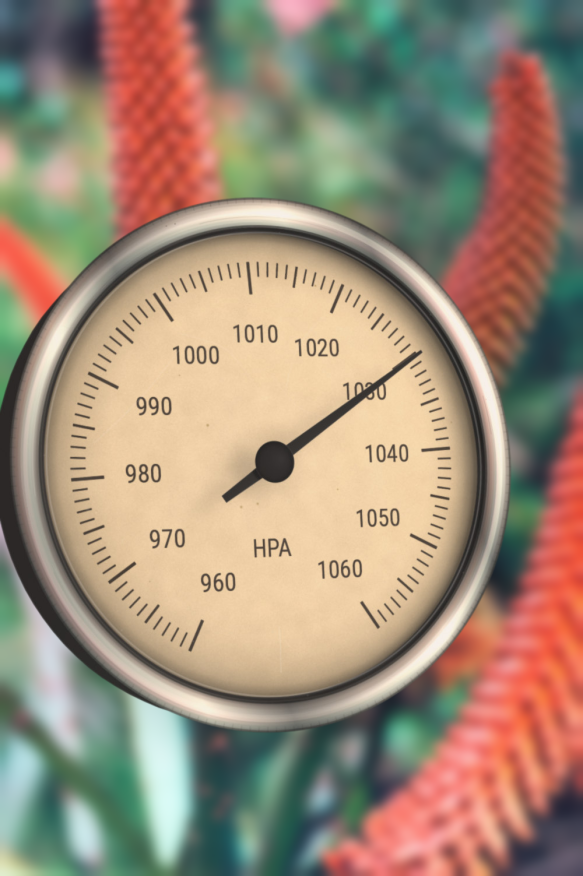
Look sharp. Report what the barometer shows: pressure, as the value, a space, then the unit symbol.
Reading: 1030 hPa
